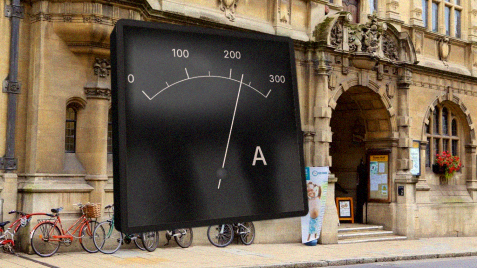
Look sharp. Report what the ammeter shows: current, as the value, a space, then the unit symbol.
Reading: 225 A
